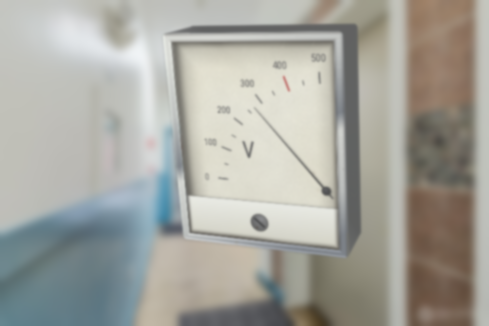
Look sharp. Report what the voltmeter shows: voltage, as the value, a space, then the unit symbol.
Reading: 275 V
